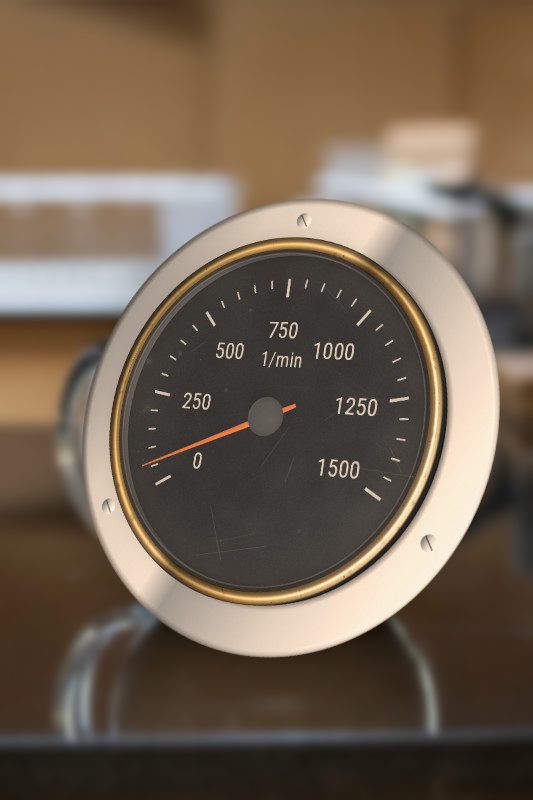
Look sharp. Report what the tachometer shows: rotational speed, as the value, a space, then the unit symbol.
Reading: 50 rpm
